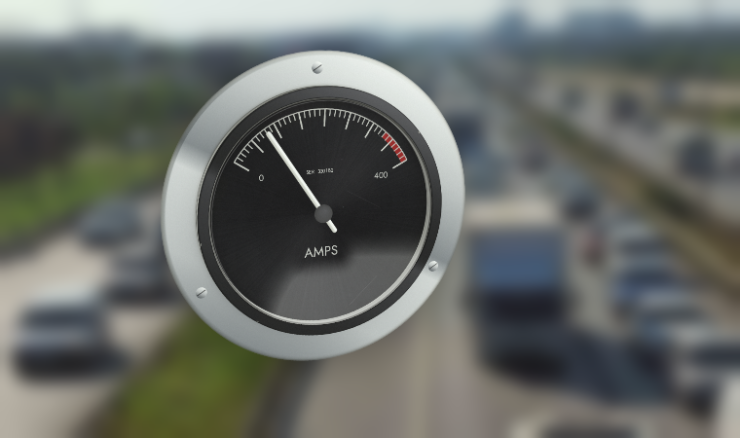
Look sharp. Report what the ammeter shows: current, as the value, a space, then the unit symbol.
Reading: 80 A
